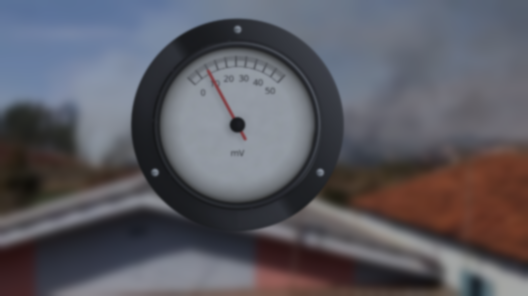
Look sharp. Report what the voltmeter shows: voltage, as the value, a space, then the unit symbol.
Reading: 10 mV
